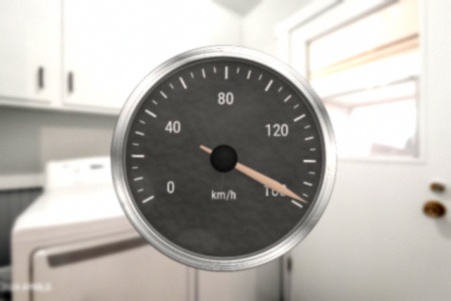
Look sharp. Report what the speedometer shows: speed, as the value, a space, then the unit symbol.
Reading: 157.5 km/h
